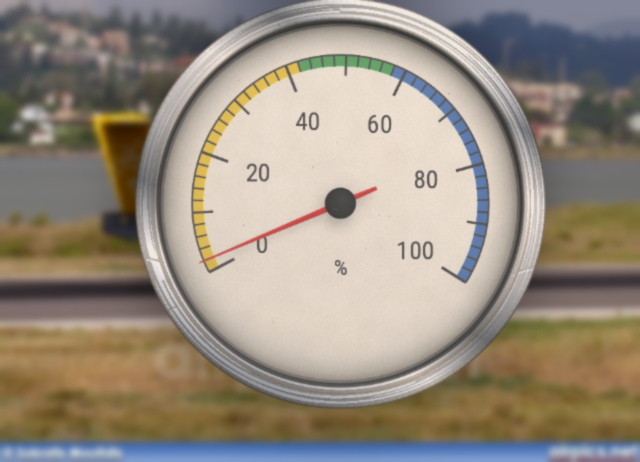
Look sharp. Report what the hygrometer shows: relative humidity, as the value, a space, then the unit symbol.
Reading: 2 %
